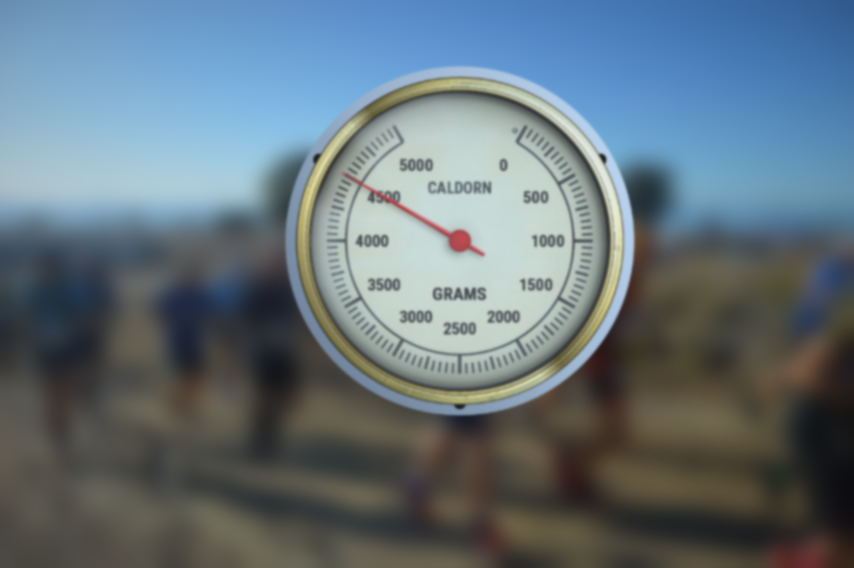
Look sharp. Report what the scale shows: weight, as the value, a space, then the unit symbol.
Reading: 4500 g
